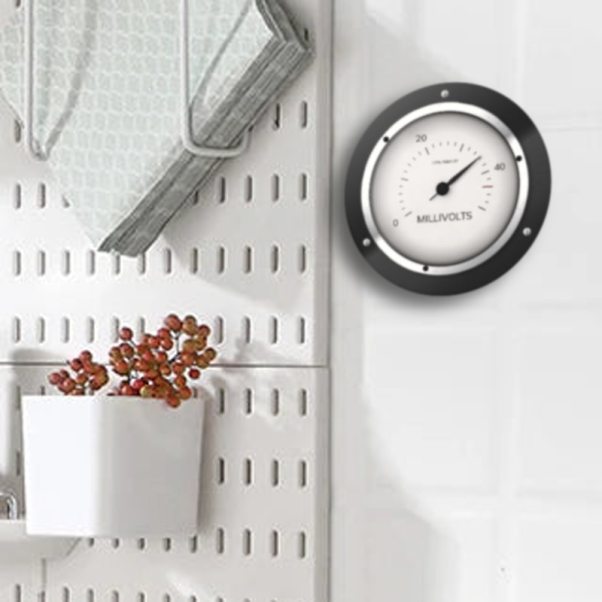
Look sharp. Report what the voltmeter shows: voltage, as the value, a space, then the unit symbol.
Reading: 36 mV
